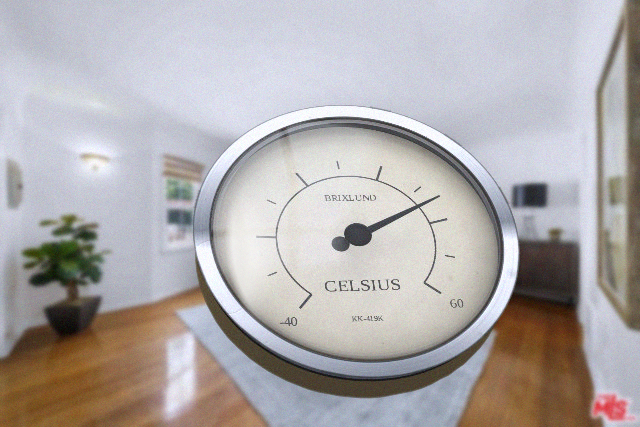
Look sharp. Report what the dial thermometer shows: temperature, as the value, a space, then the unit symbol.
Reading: 35 °C
